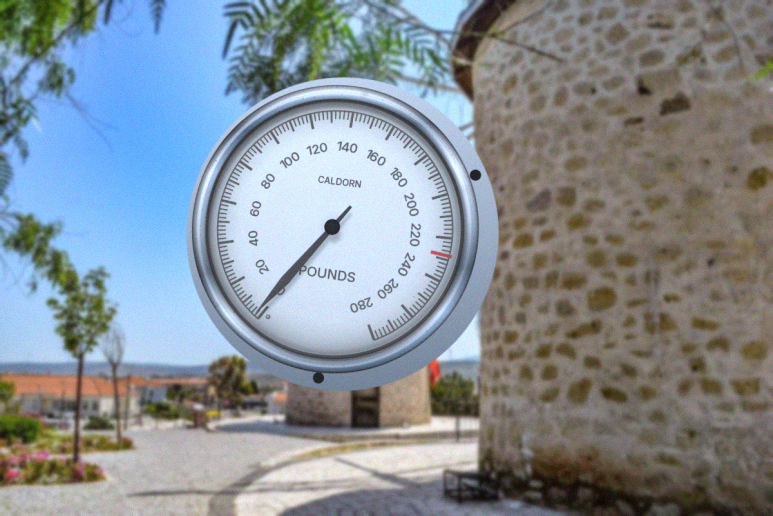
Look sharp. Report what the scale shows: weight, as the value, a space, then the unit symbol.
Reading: 2 lb
